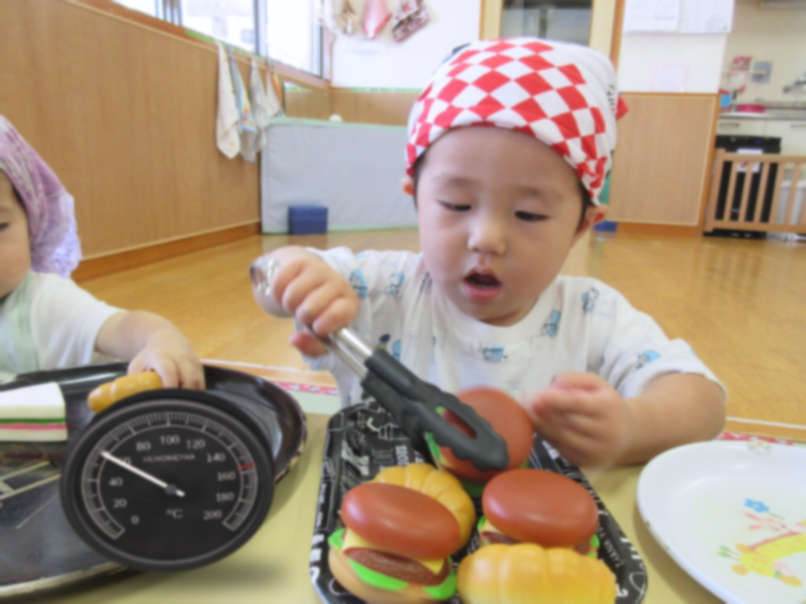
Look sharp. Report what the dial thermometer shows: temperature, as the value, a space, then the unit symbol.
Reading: 60 °C
